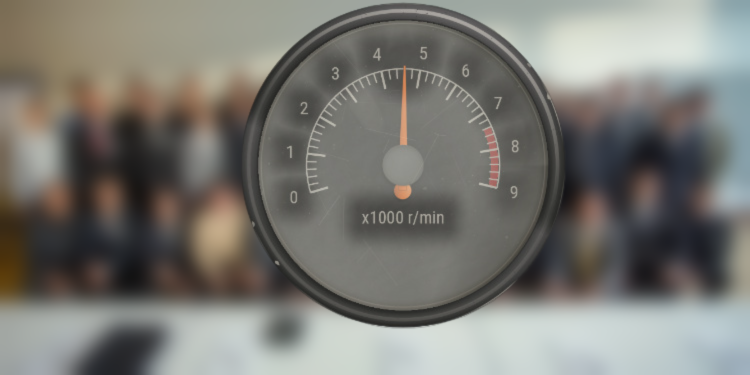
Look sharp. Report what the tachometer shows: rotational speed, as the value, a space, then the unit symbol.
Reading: 4600 rpm
